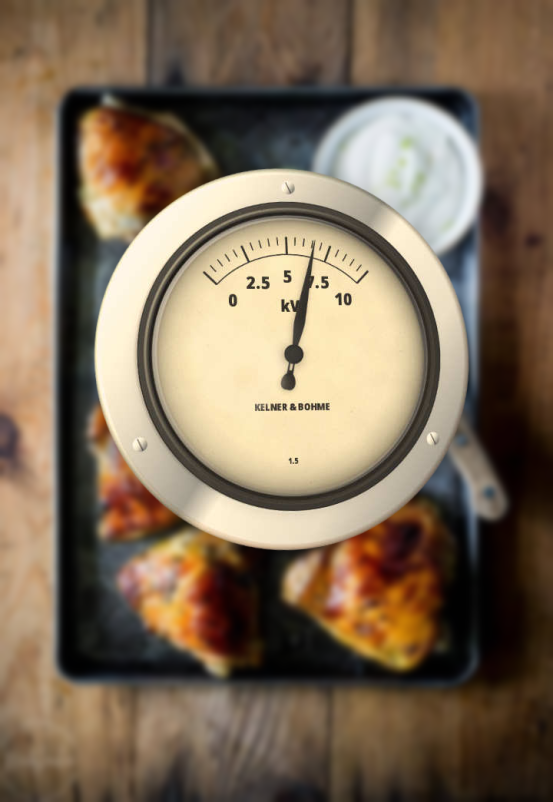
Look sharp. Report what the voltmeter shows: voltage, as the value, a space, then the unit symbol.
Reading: 6.5 kV
